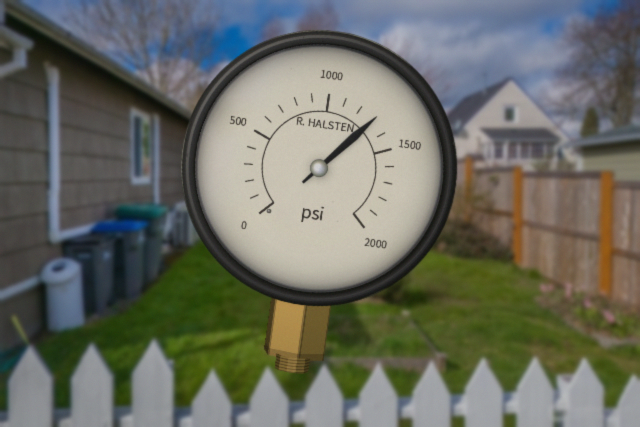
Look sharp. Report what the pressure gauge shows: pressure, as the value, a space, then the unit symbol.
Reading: 1300 psi
